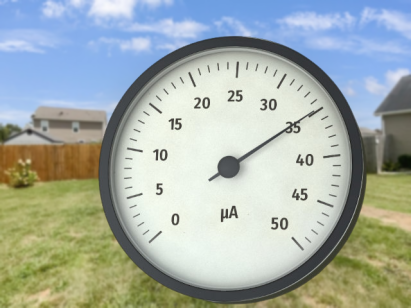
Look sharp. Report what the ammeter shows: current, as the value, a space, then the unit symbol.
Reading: 35 µA
